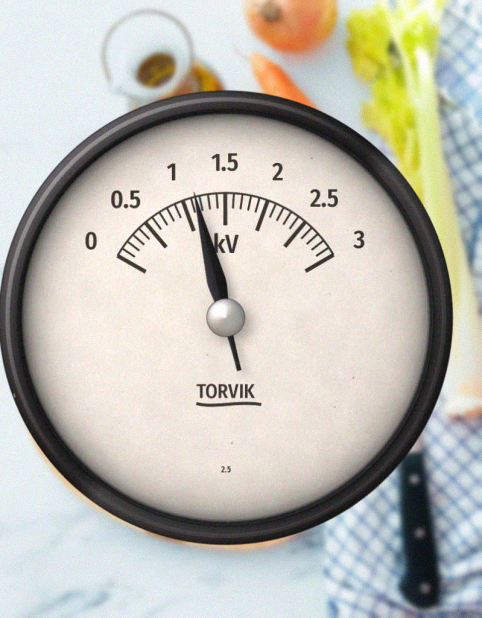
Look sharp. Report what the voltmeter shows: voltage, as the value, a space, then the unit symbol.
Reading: 1.15 kV
